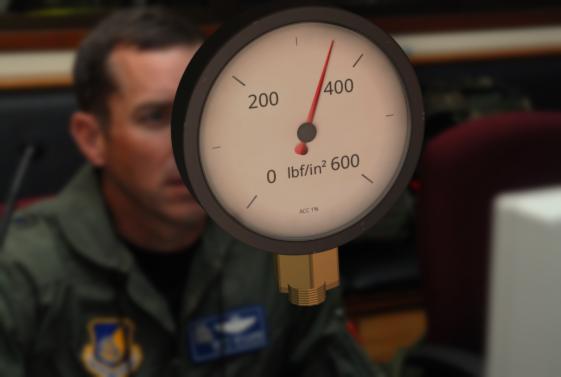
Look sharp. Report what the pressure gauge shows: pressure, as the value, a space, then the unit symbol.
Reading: 350 psi
